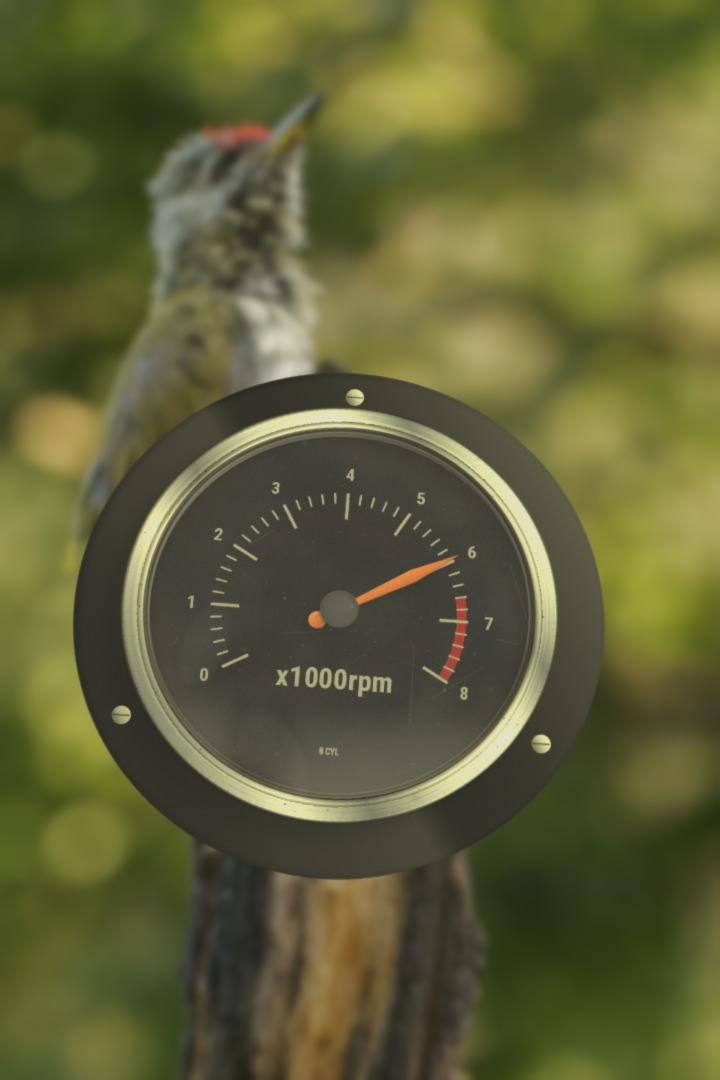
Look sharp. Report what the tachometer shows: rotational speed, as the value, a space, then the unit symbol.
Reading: 6000 rpm
